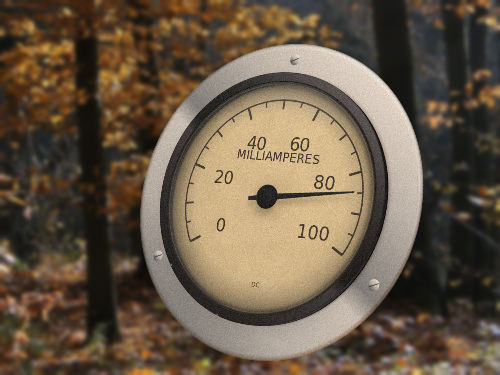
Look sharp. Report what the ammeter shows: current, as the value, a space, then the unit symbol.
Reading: 85 mA
